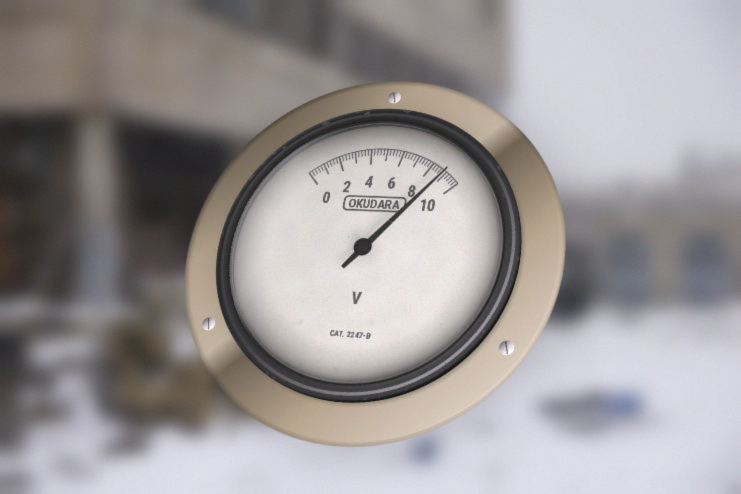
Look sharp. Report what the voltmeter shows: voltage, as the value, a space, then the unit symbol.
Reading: 9 V
